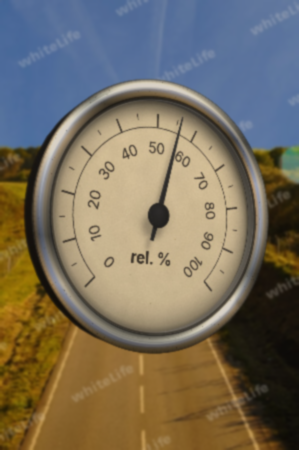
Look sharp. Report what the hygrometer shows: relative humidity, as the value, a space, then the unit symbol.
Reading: 55 %
